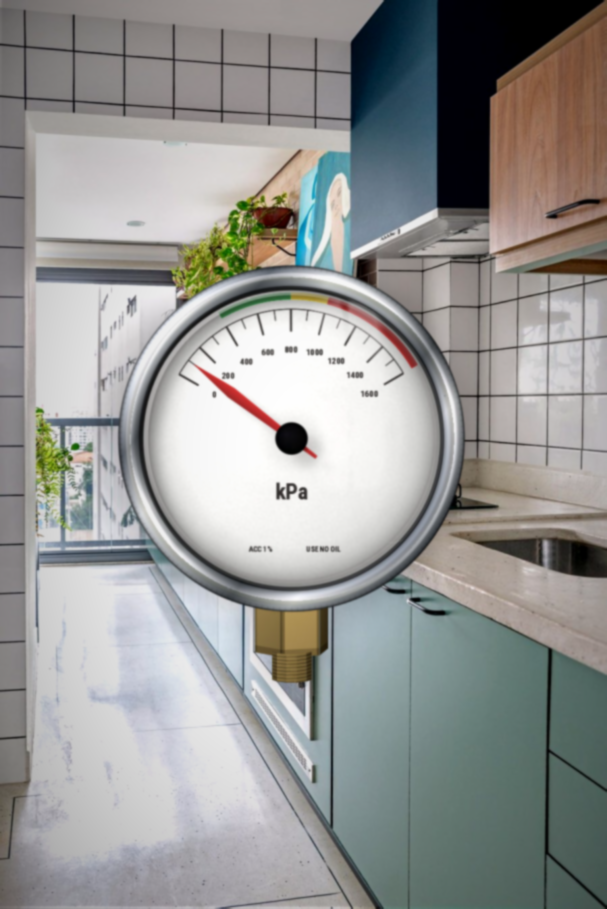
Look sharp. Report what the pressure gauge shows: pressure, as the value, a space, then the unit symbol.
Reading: 100 kPa
